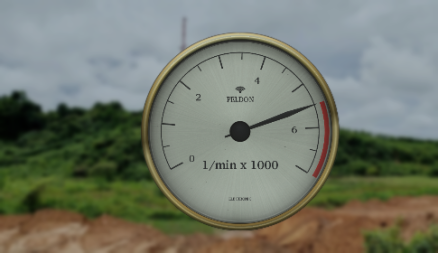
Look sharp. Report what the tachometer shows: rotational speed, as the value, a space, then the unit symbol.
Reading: 5500 rpm
